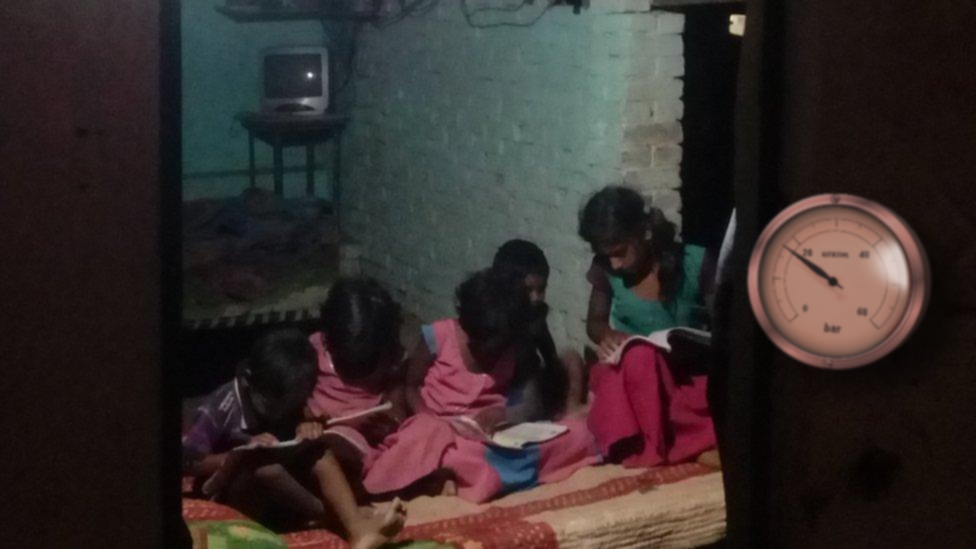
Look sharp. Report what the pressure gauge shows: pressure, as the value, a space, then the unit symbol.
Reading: 17.5 bar
